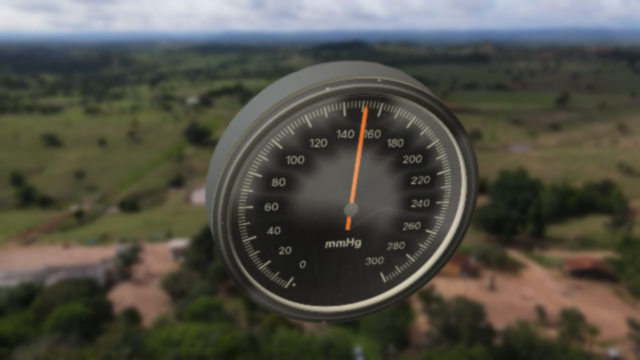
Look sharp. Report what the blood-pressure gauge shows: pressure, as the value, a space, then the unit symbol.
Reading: 150 mmHg
